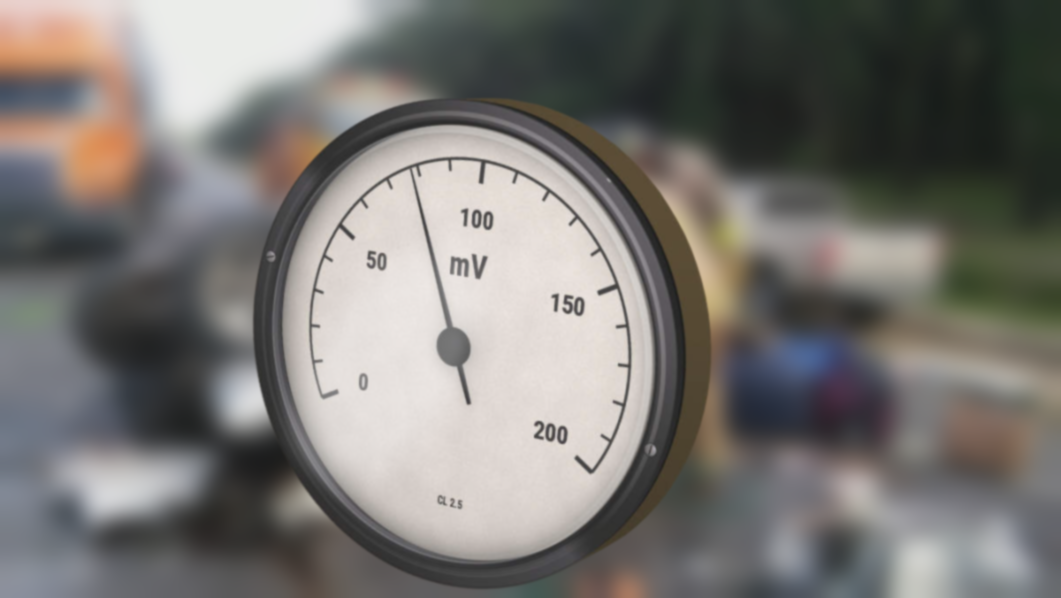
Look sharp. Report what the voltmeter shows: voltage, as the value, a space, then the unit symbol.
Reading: 80 mV
